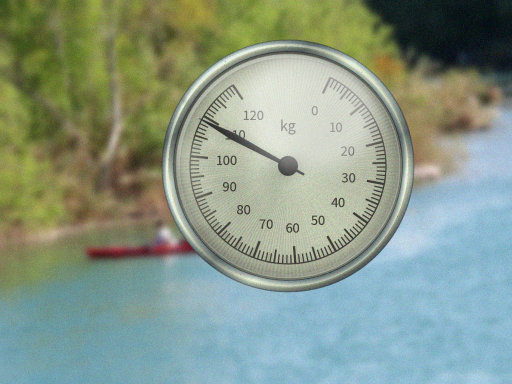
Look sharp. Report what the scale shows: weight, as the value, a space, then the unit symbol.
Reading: 109 kg
